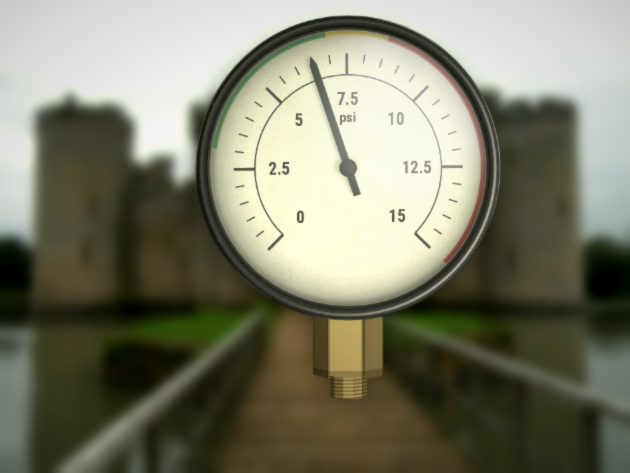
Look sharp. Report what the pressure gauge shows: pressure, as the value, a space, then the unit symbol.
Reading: 6.5 psi
